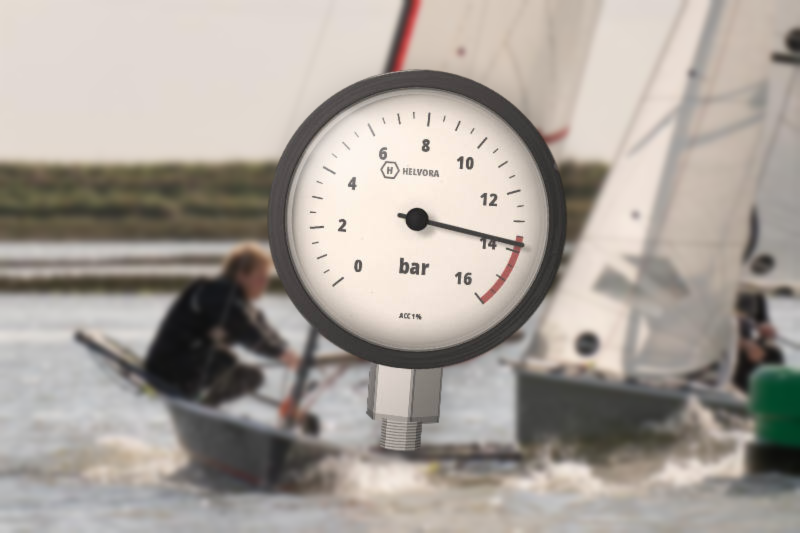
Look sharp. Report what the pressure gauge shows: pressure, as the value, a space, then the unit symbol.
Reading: 13.75 bar
